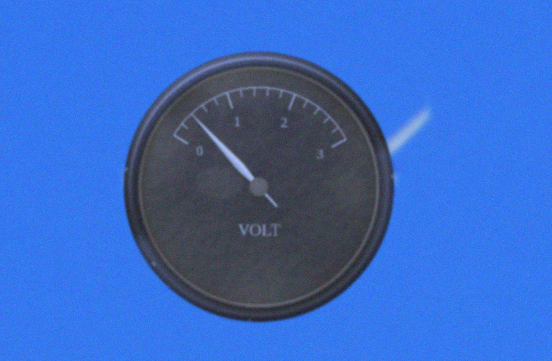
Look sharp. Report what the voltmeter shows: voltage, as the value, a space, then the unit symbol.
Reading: 0.4 V
